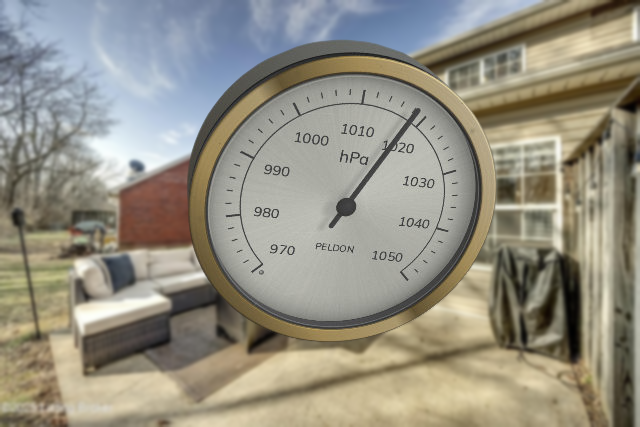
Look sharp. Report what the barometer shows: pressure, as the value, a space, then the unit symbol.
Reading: 1018 hPa
